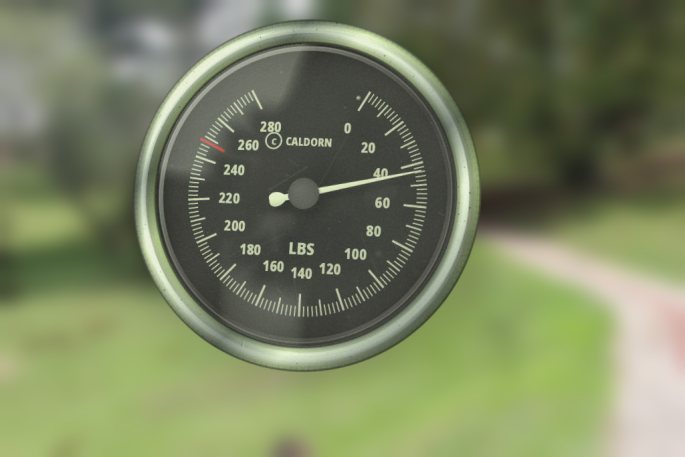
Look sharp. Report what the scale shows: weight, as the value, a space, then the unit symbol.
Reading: 44 lb
